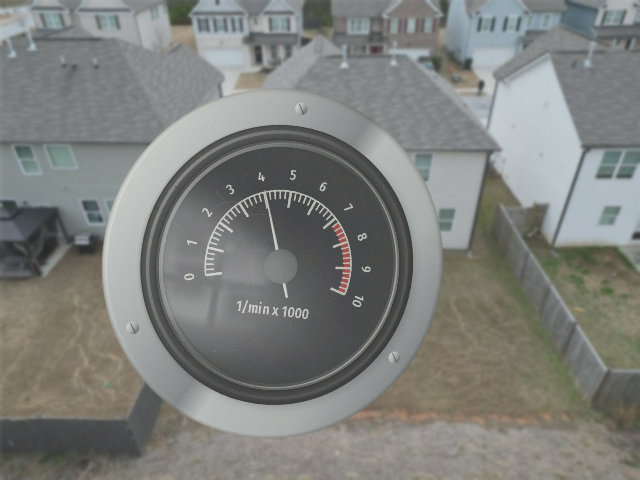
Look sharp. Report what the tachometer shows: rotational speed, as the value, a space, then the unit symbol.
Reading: 4000 rpm
